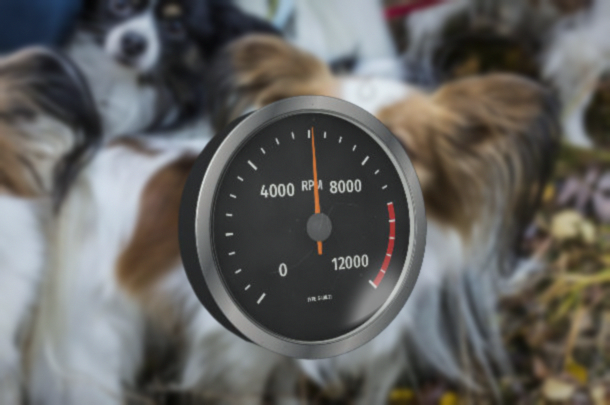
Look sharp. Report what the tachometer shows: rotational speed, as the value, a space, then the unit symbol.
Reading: 6000 rpm
